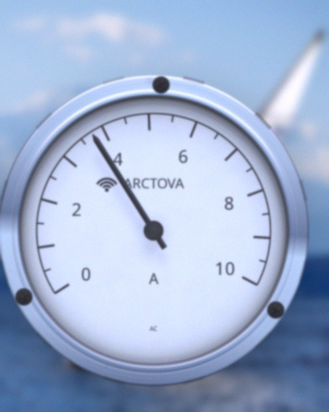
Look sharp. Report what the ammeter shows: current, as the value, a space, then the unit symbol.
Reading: 3.75 A
